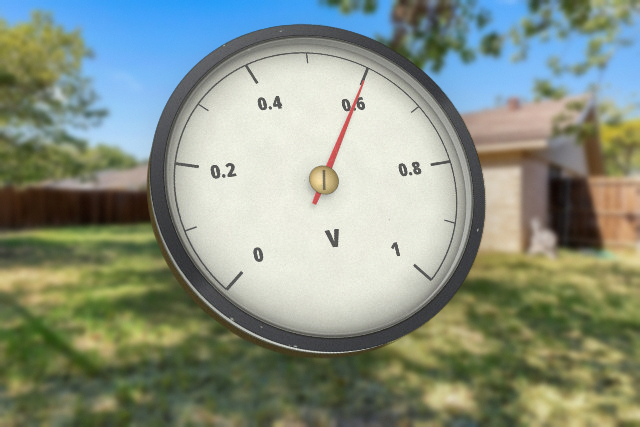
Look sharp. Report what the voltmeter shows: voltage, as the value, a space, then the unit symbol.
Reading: 0.6 V
